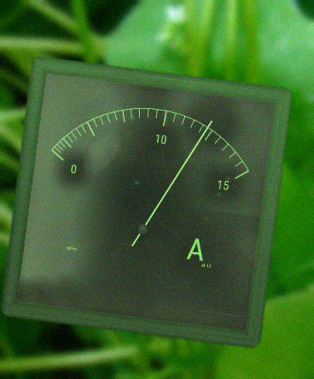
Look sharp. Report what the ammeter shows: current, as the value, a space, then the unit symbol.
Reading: 12.25 A
